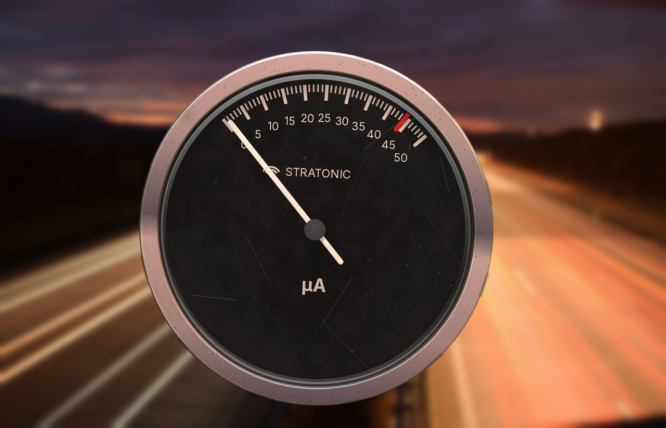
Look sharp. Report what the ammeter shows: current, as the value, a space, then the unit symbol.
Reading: 1 µA
